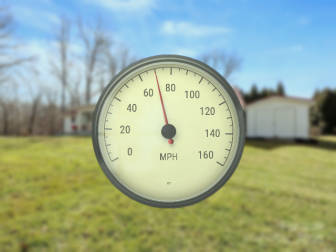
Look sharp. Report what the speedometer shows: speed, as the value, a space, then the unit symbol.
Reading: 70 mph
